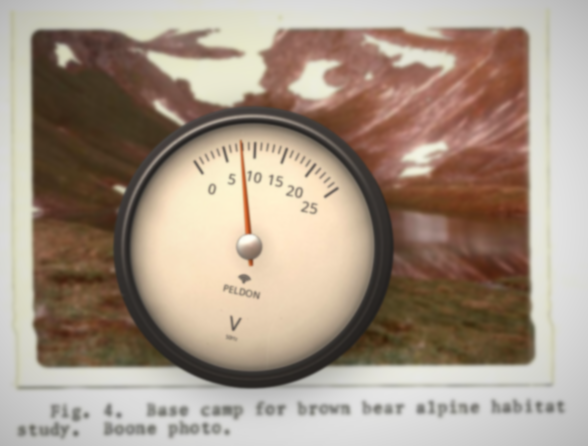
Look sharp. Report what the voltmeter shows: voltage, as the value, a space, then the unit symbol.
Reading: 8 V
